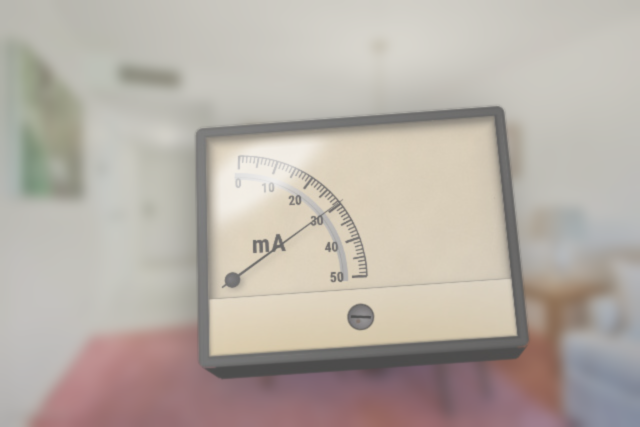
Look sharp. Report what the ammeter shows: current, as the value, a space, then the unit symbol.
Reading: 30 mA
